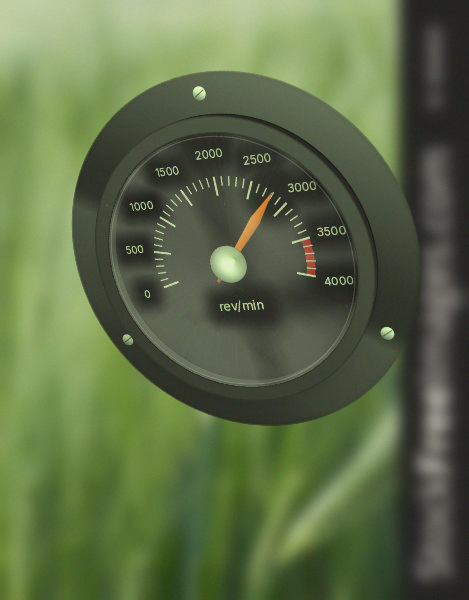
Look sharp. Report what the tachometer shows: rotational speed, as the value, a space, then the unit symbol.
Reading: 2800 rpm
